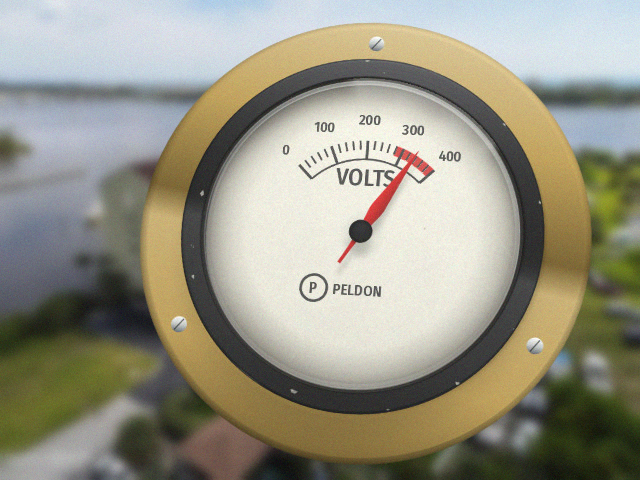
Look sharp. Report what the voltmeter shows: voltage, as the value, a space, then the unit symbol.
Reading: 340 V
